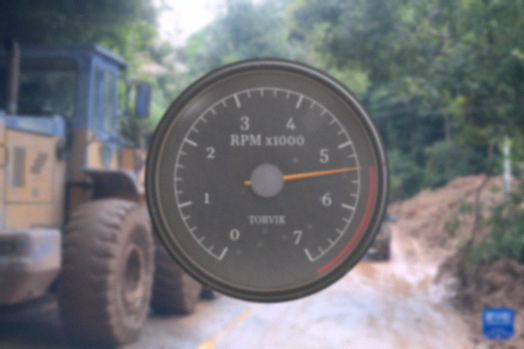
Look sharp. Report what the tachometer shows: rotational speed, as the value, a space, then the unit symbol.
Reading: 5400 rpm
